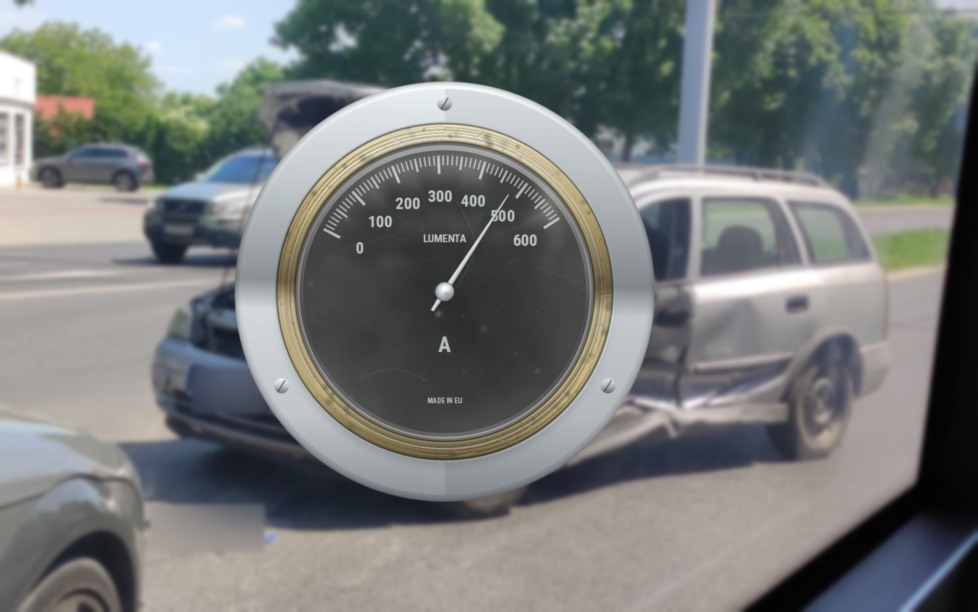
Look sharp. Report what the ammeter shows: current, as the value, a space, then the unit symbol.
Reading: 480 A
